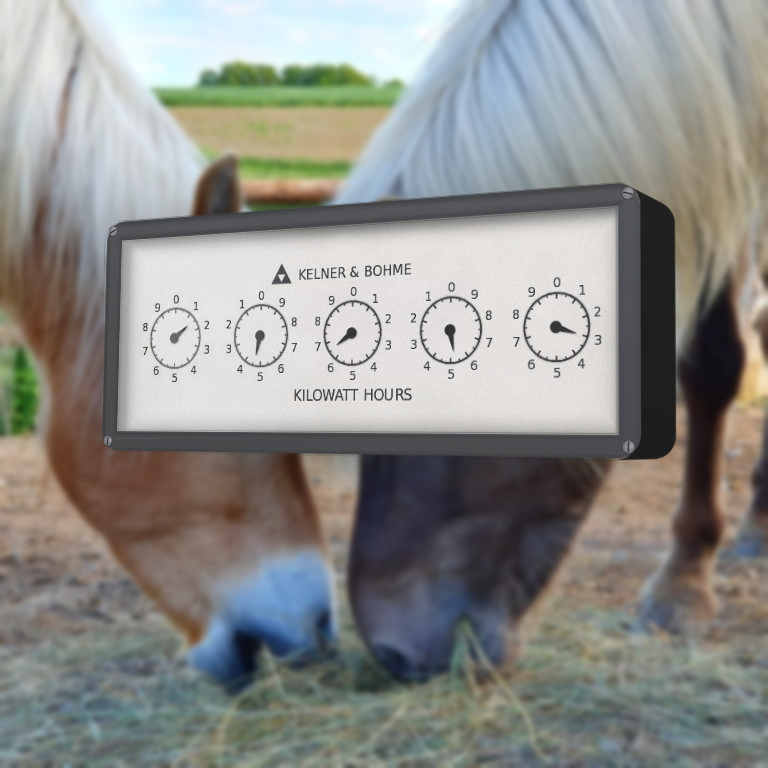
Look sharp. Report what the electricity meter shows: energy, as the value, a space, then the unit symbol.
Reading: 14653 kWh
